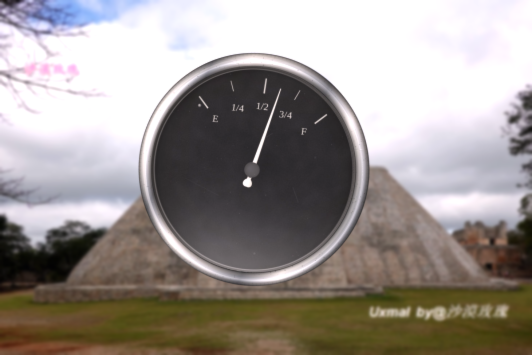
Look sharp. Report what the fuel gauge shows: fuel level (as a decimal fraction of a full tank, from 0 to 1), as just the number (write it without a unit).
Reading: 0.625
